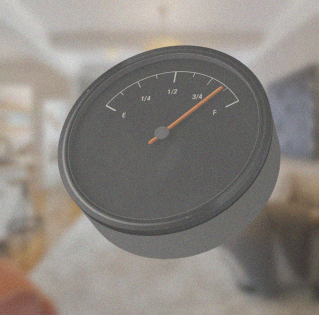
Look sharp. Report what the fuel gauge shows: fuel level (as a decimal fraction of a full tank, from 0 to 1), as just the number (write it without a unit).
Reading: 0.875
